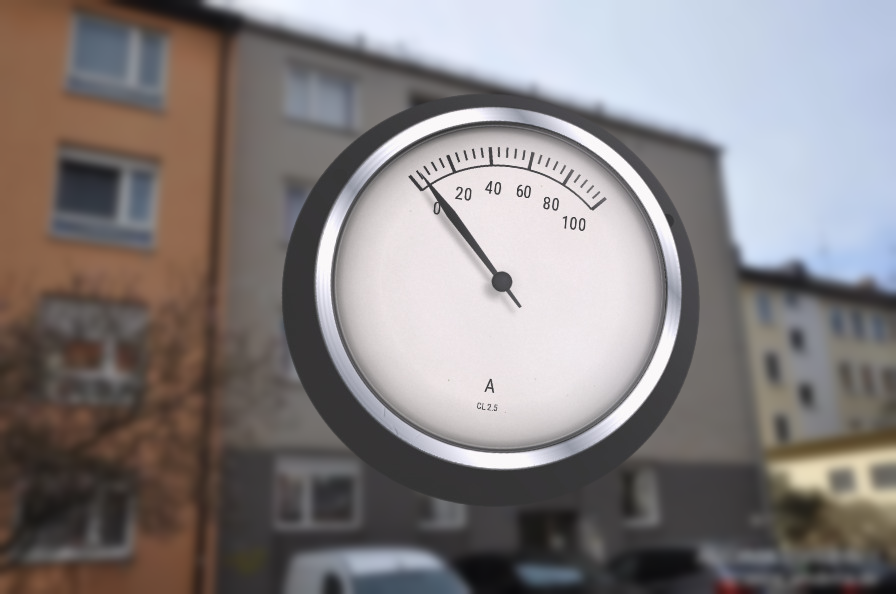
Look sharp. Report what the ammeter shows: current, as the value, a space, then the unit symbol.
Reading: 4 A
